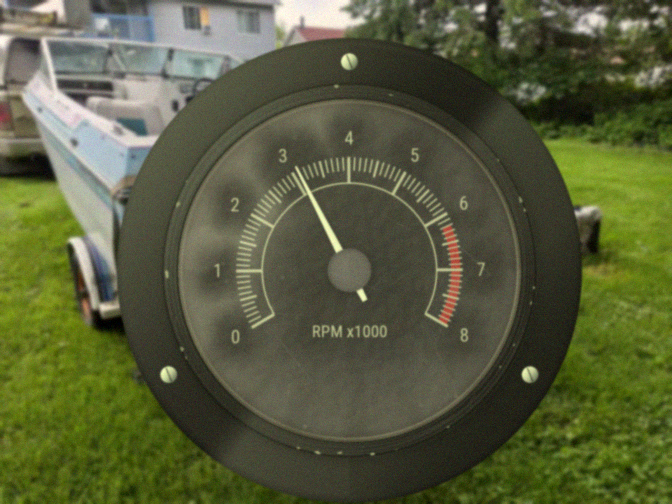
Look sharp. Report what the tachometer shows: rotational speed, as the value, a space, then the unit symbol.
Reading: 3100 rpm
